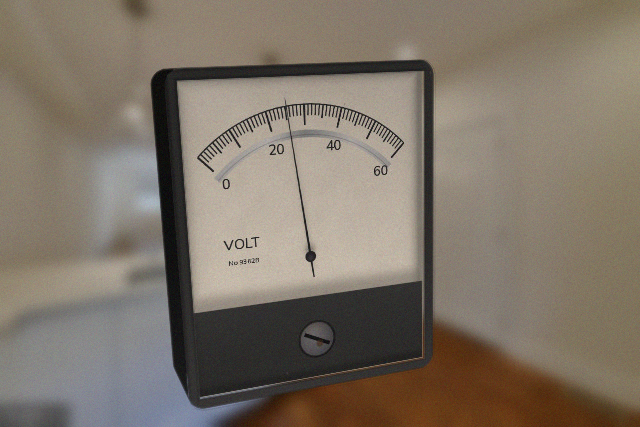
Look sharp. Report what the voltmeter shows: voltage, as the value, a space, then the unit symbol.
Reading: 25 V
